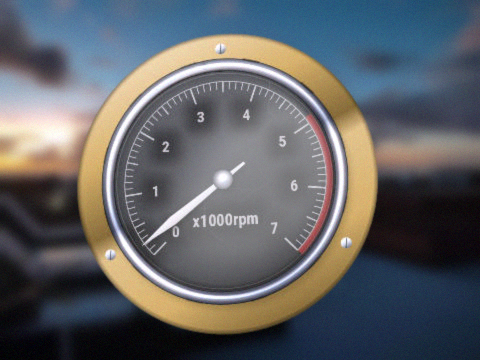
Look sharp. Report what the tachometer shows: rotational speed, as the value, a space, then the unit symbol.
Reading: 200 rpm
